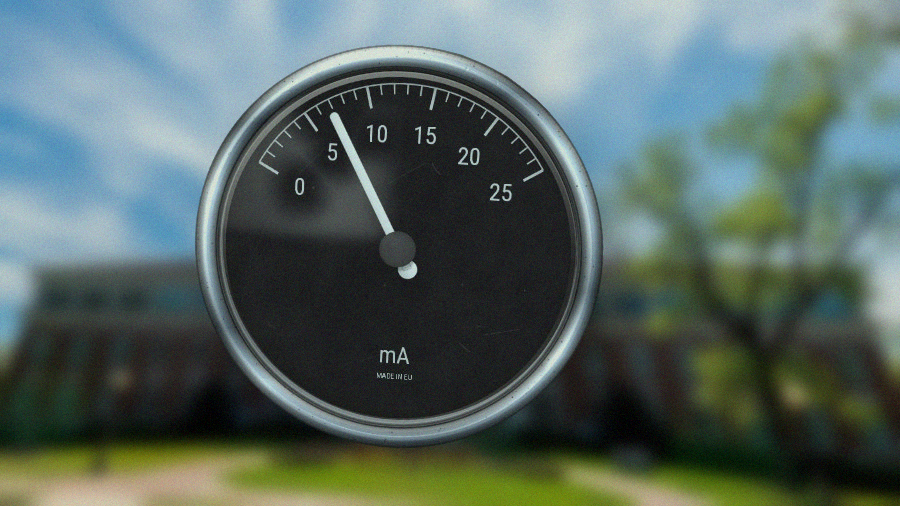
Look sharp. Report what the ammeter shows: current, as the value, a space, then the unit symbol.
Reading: 7 mA
